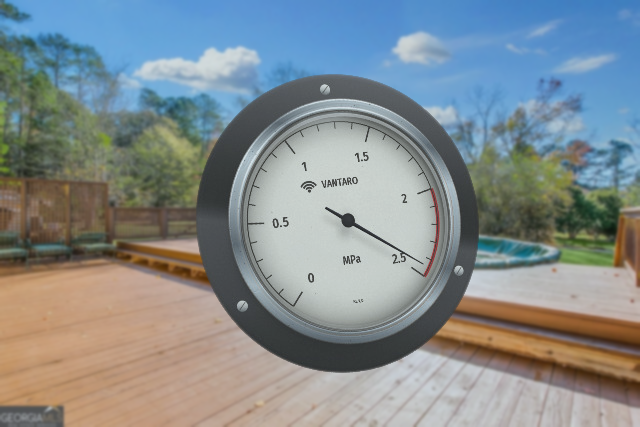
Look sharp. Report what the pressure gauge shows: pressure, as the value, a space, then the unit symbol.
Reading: 2.45 MPa
